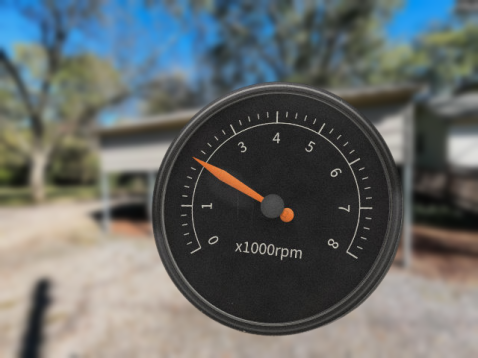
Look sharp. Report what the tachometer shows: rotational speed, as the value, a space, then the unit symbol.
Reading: 2000 rpm
